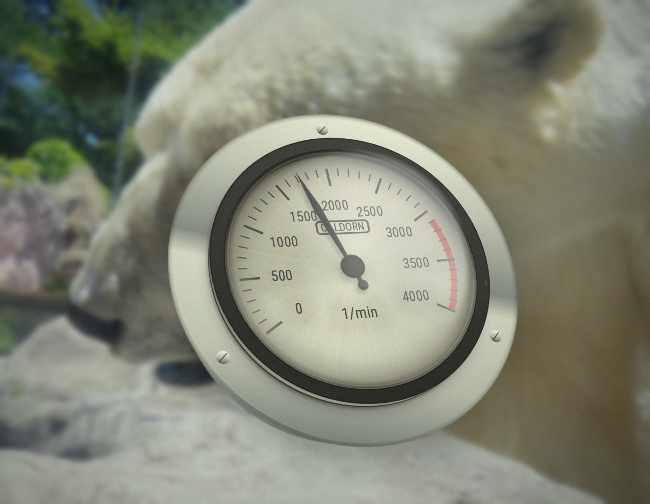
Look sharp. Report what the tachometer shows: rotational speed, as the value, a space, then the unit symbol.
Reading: 1700 rpm
